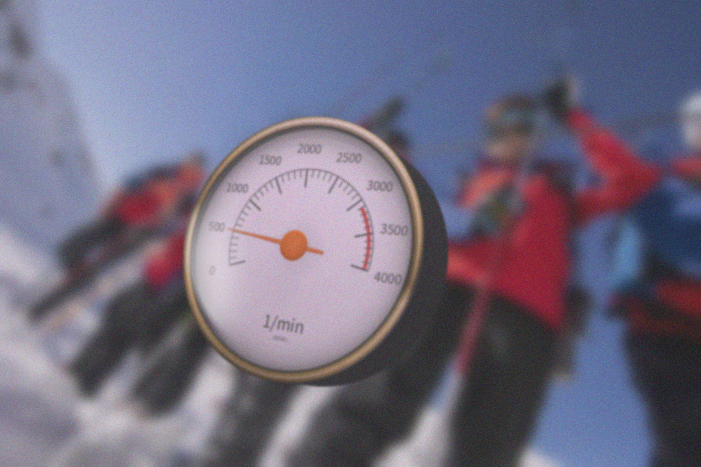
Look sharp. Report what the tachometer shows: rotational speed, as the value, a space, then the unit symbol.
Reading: 500 rpm
